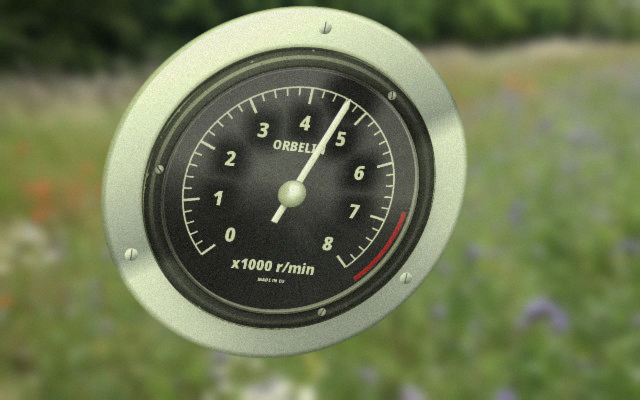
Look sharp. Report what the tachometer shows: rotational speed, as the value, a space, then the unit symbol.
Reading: 4600 rpm
